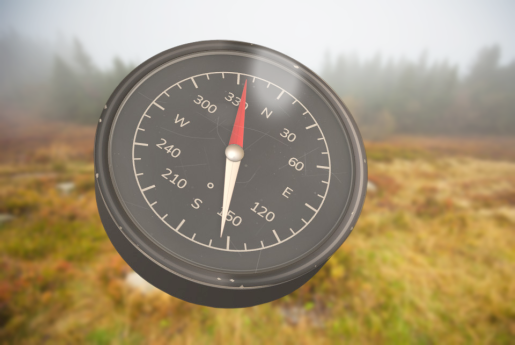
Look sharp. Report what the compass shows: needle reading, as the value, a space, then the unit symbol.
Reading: 335 °
